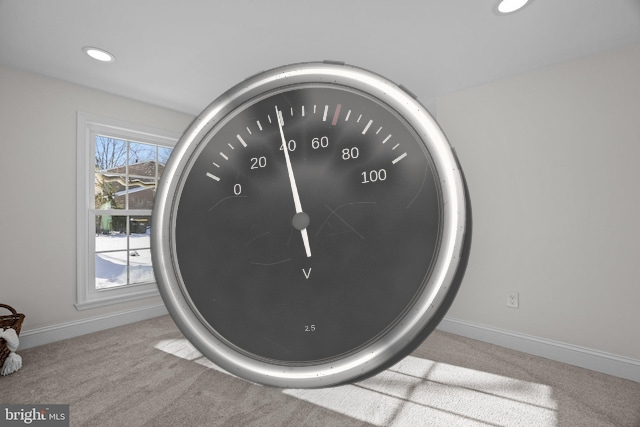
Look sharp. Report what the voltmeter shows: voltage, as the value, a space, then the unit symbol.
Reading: 40 V
